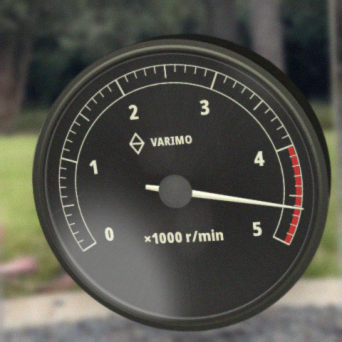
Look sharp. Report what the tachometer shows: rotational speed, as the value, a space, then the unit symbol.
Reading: 4600 rpm
